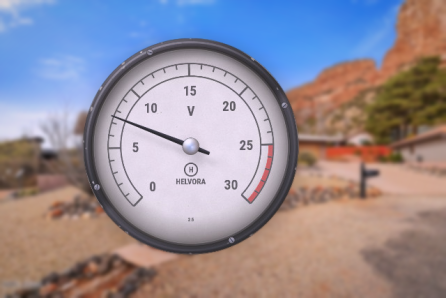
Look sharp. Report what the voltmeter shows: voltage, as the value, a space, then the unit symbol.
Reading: 7.5 V
